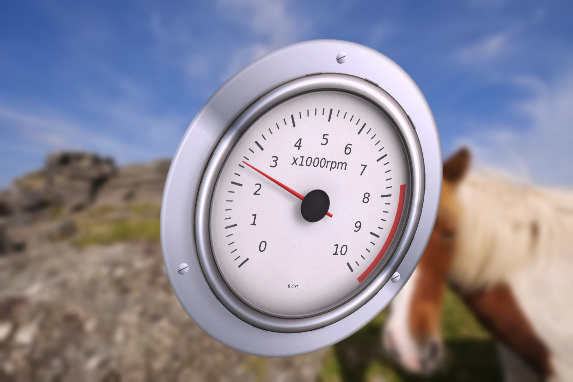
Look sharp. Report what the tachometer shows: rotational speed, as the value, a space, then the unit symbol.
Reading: 2500 rpm
